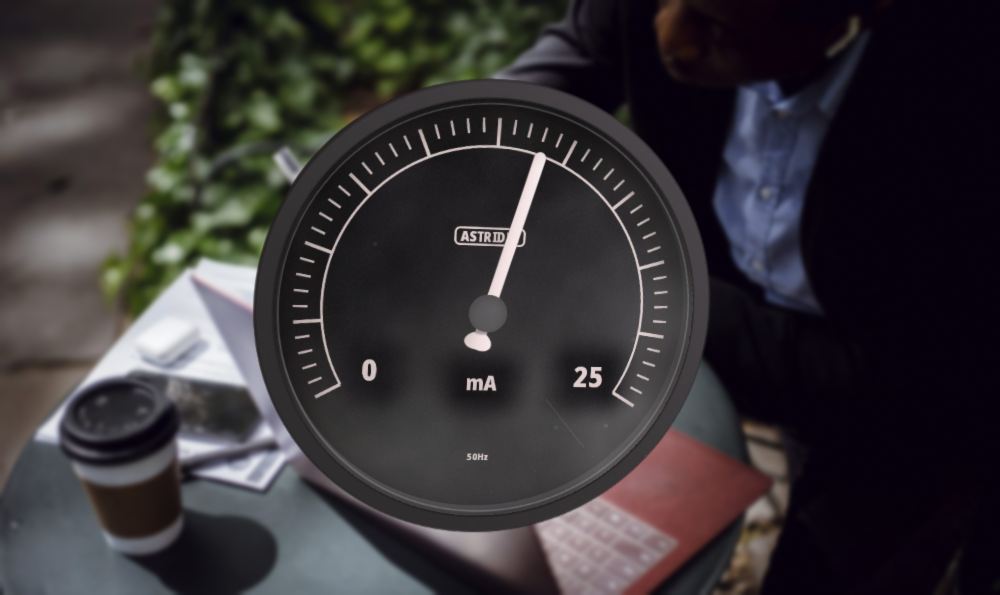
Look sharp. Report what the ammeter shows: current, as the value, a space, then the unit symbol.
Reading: 14 mA
